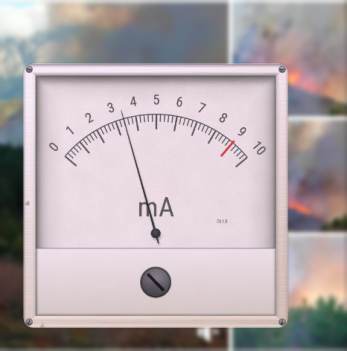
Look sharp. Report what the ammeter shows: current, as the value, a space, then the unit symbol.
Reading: 3.4 mA
